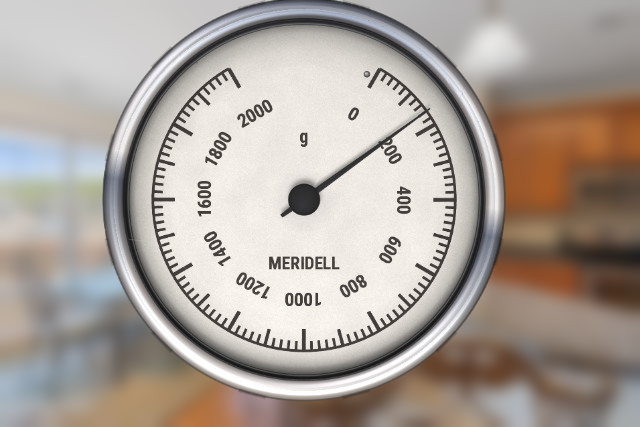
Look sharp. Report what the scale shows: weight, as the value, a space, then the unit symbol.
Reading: 160 g
